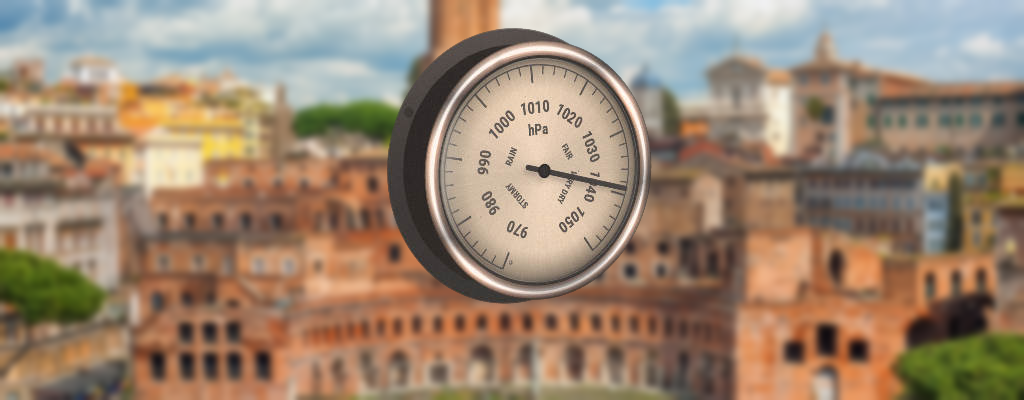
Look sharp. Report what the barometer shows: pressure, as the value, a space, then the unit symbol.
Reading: 1039 hPa
